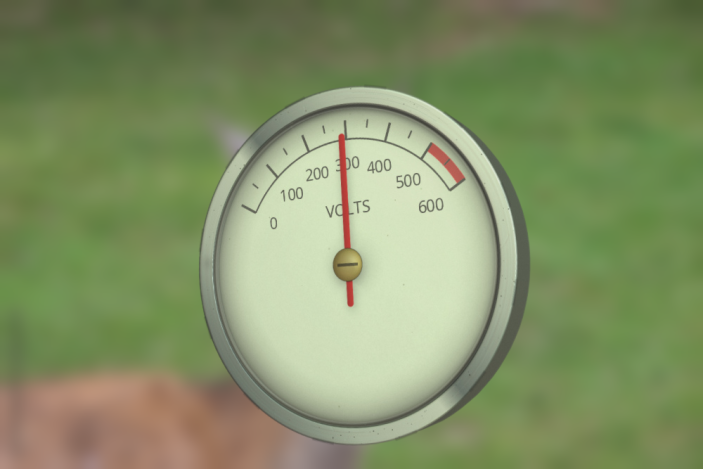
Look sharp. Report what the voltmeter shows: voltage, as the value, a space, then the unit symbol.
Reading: 300 V
